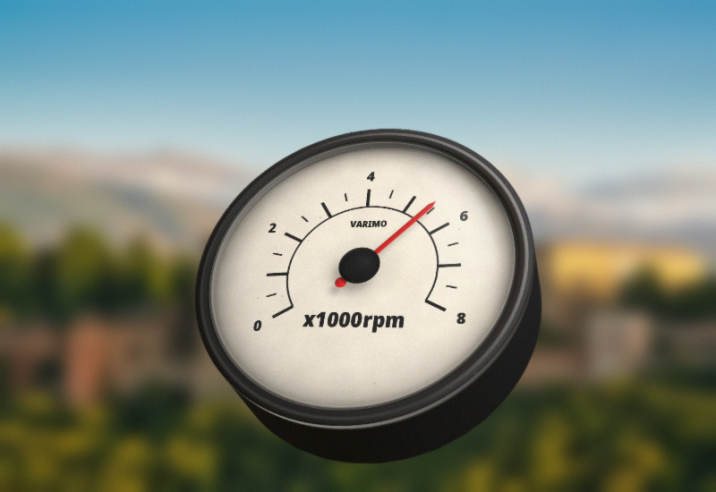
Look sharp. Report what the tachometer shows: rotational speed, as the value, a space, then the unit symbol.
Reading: 5500 rpm
